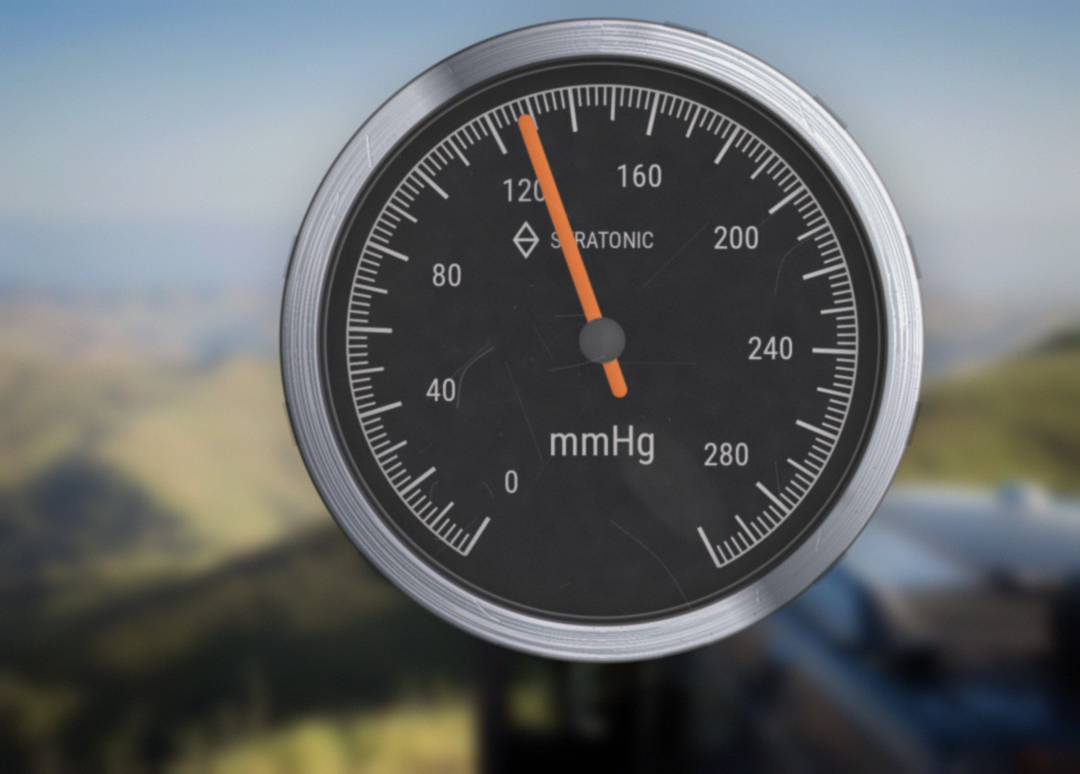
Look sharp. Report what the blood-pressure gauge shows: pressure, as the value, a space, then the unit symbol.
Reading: 128 mmHg
